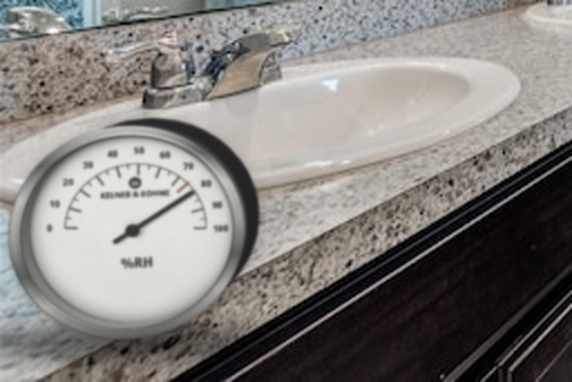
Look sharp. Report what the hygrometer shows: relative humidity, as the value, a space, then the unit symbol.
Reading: 80 %
